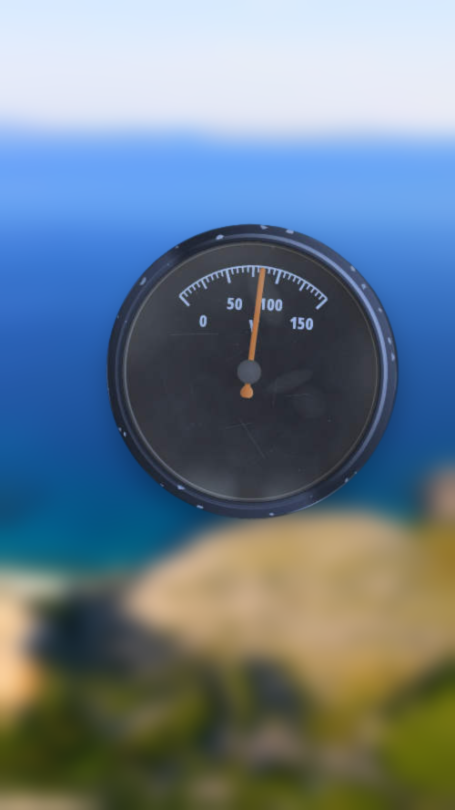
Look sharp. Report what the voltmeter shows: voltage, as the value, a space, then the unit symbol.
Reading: 85 V
